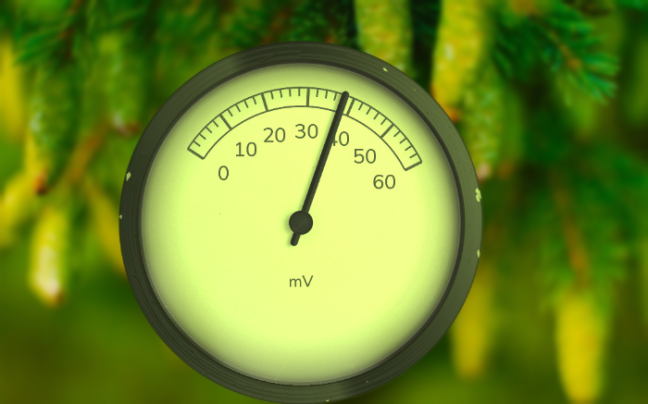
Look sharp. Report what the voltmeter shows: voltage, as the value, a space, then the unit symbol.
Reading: 38 mV
